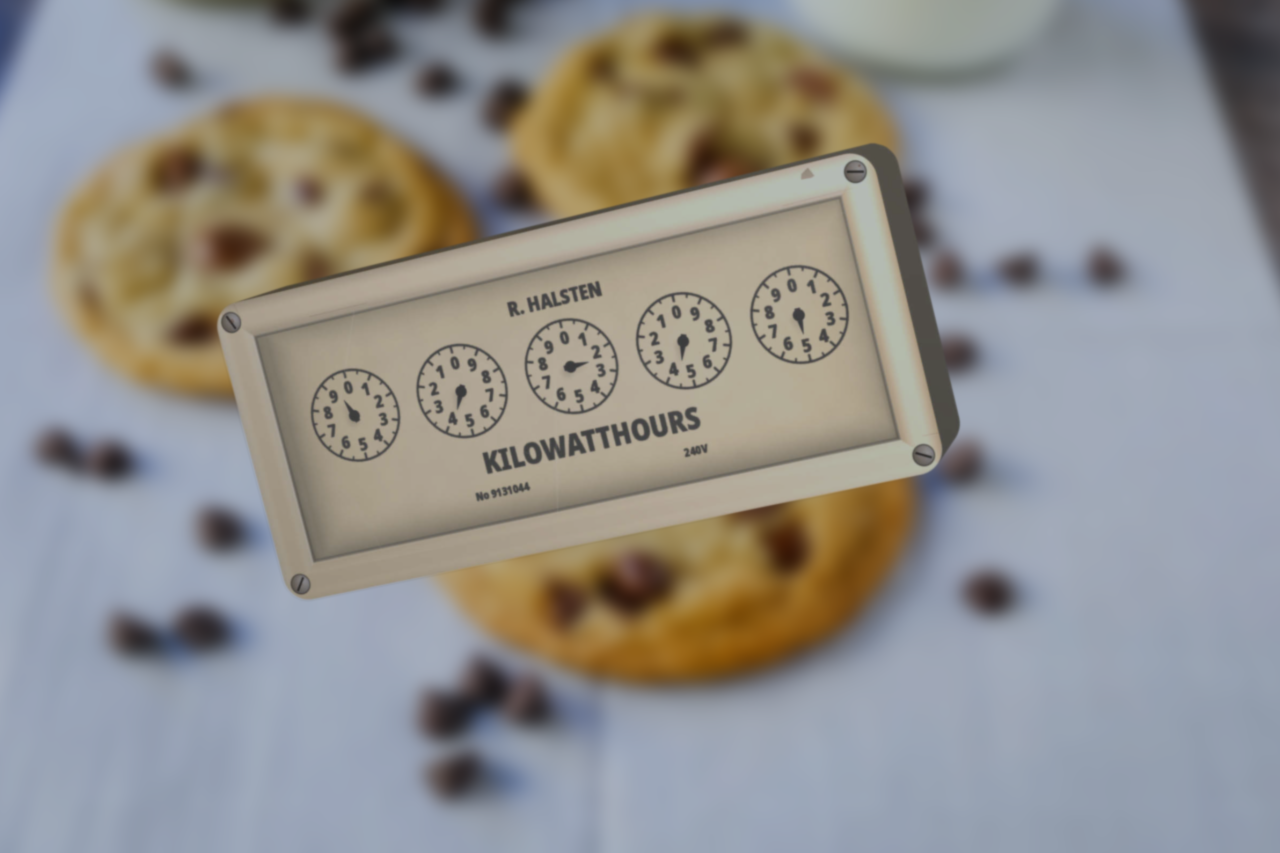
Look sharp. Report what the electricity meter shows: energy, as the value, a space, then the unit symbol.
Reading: 94245 kWh
